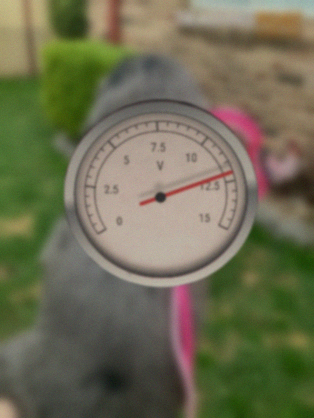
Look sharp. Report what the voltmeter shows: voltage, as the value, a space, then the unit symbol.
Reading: 12 V
